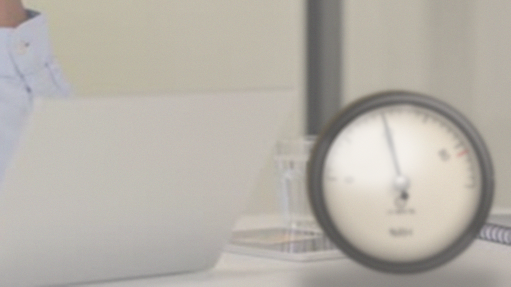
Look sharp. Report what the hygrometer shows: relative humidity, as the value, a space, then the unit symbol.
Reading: 40 %
